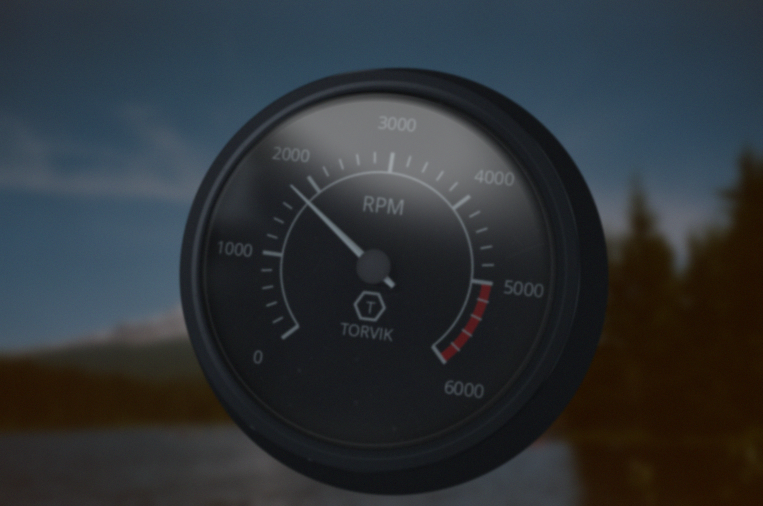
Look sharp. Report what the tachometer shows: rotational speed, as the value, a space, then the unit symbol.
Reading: 1800 rpm
